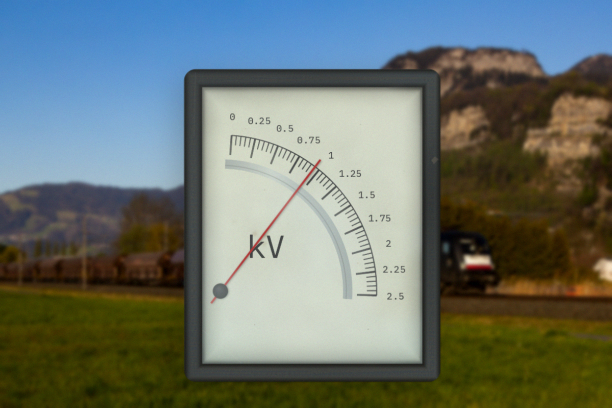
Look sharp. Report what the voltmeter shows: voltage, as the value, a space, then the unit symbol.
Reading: 0.95 kV
